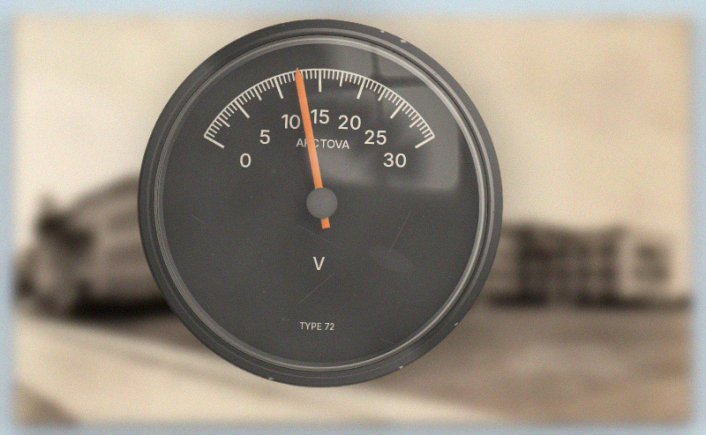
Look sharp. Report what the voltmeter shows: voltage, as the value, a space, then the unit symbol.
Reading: 12.5 V
